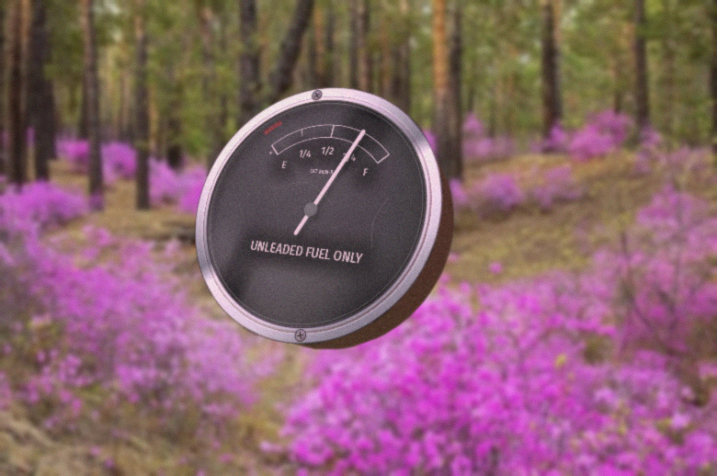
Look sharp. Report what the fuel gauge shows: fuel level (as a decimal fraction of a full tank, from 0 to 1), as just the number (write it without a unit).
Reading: 0.75
